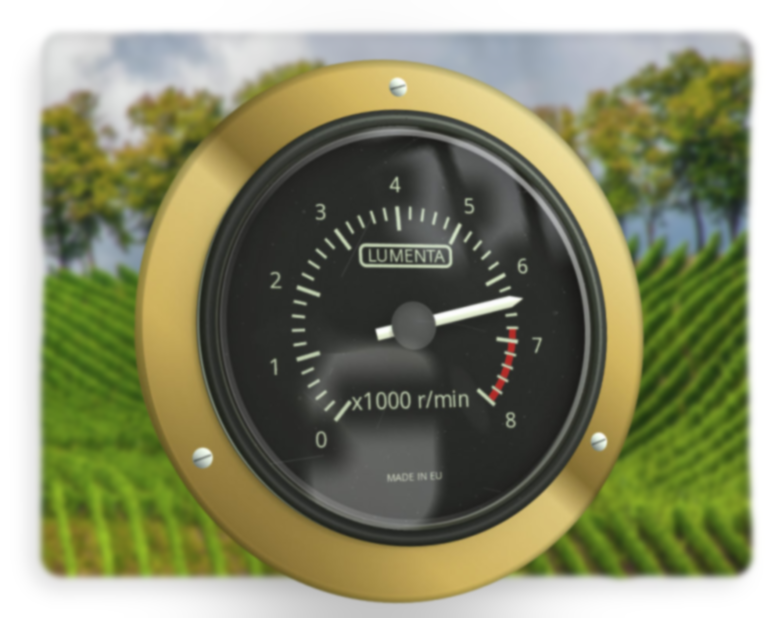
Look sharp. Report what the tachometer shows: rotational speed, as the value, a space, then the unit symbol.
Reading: 6400 rpm
